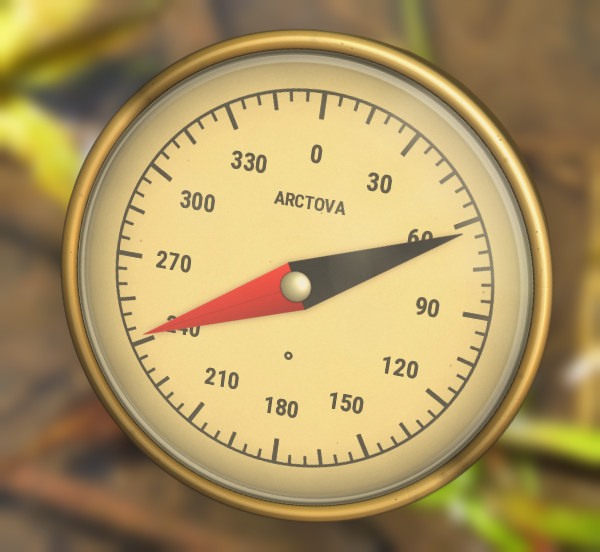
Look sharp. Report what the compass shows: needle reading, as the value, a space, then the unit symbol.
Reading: 242.5 °
